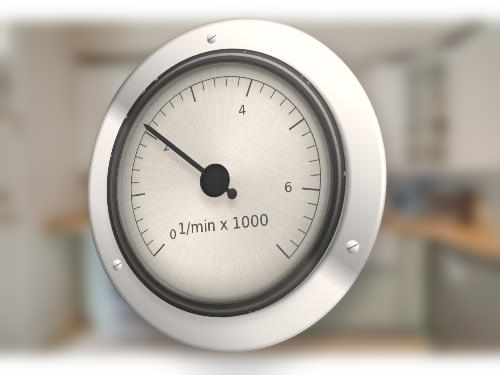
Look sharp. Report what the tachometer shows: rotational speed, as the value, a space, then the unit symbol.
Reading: 2100 rpm
